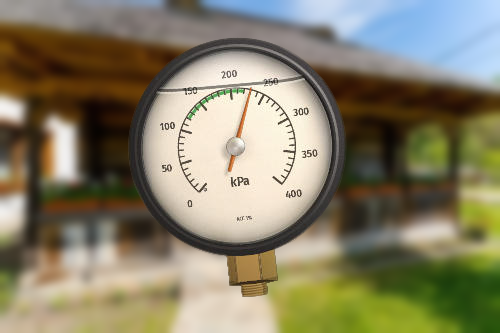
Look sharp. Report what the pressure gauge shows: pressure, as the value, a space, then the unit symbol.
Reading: 230 kPa
